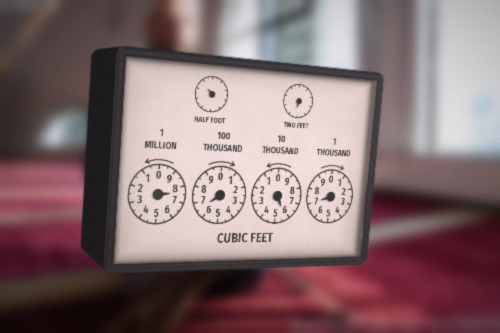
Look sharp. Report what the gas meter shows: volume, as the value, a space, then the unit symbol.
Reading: 765700 ft³
